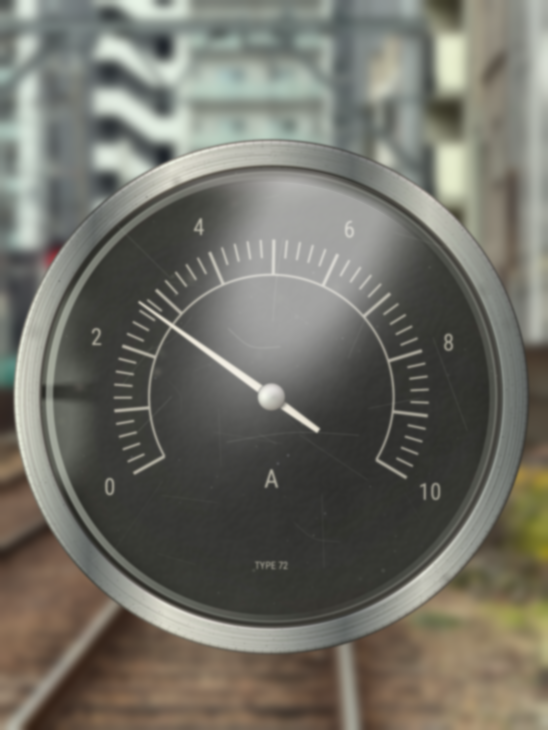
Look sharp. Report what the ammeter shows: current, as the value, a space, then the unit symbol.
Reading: 2.7 A
